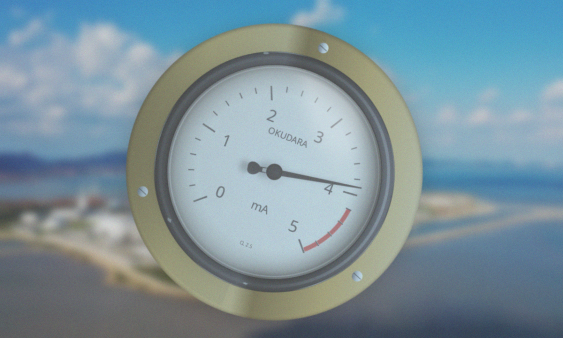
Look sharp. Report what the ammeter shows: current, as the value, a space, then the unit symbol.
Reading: 3.9 mA
